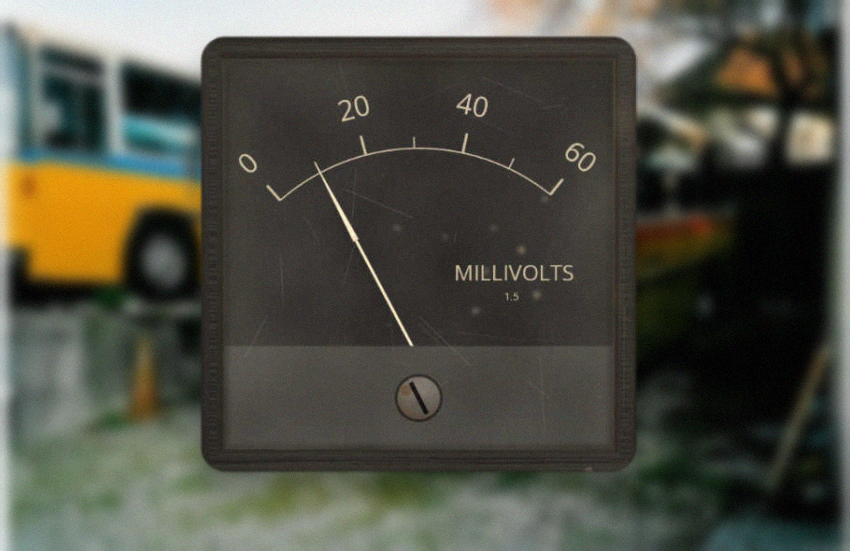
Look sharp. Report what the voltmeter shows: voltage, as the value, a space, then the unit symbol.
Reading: 10 mV
